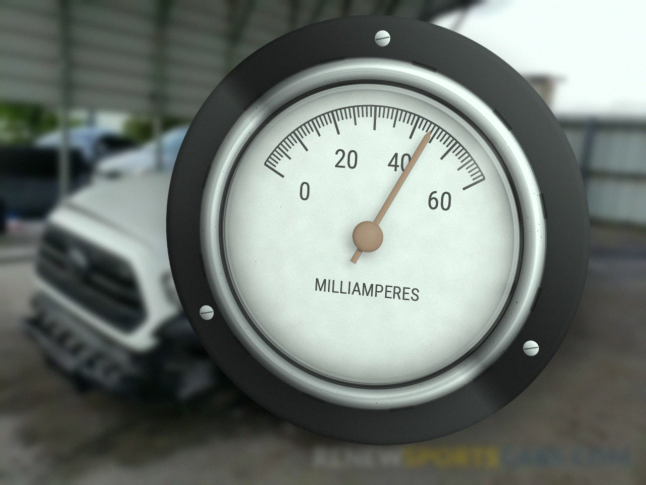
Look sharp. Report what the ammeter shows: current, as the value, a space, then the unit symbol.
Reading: 44 mA
